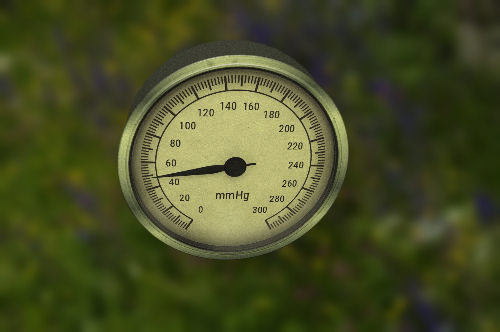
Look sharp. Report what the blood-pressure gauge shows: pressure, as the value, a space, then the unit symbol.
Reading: 50 mmHg
